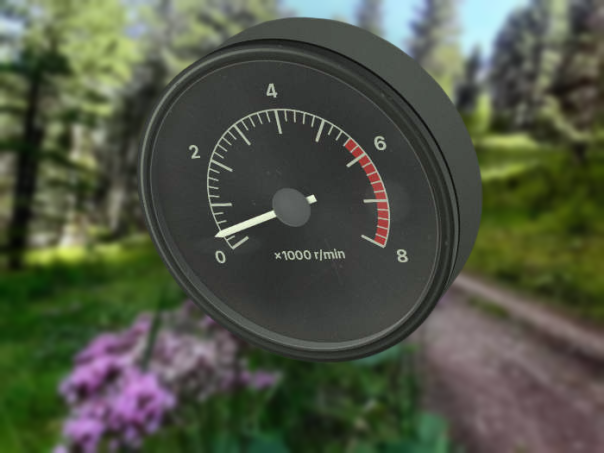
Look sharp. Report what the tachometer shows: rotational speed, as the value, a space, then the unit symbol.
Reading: 400 rpm
